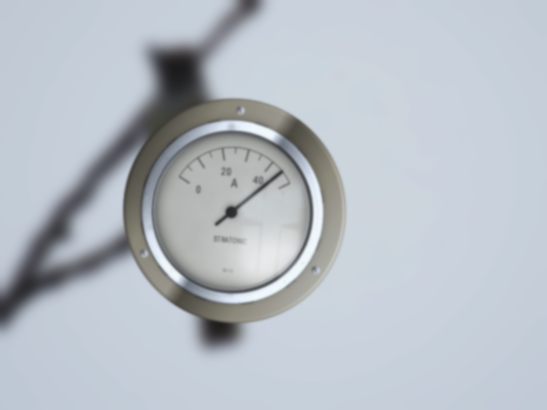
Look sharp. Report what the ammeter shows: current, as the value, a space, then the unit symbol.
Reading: 45 A
